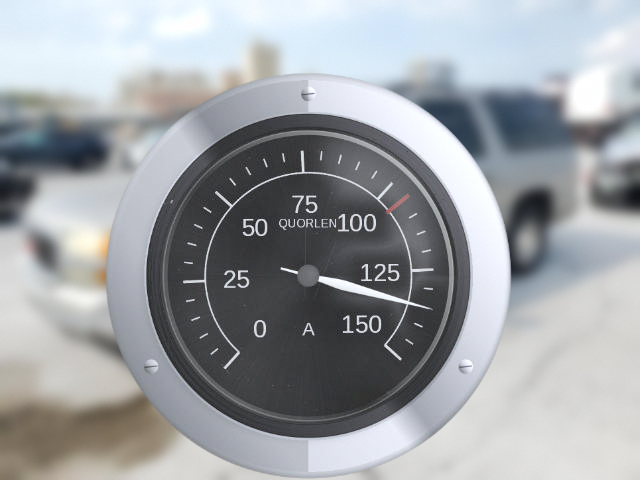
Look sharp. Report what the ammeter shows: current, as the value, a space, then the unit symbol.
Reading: 135 A
